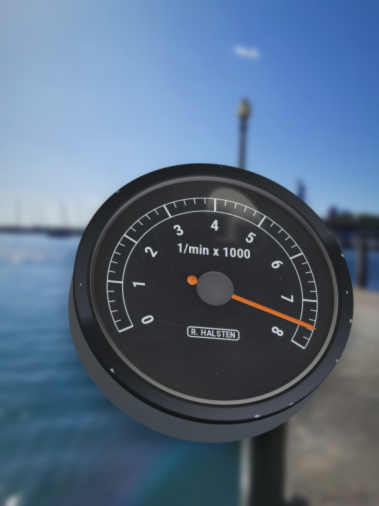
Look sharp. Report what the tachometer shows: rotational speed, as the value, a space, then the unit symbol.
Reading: 7600 rpm
